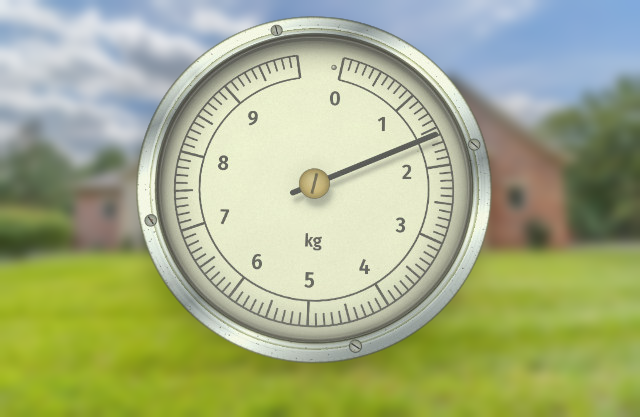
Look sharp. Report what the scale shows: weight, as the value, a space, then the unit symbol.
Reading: 1.6 kg
